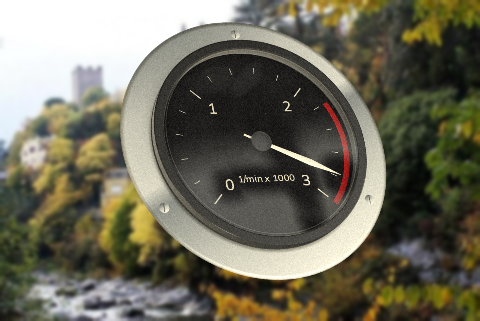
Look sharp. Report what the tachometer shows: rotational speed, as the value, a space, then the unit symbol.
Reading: 2800 rpm
